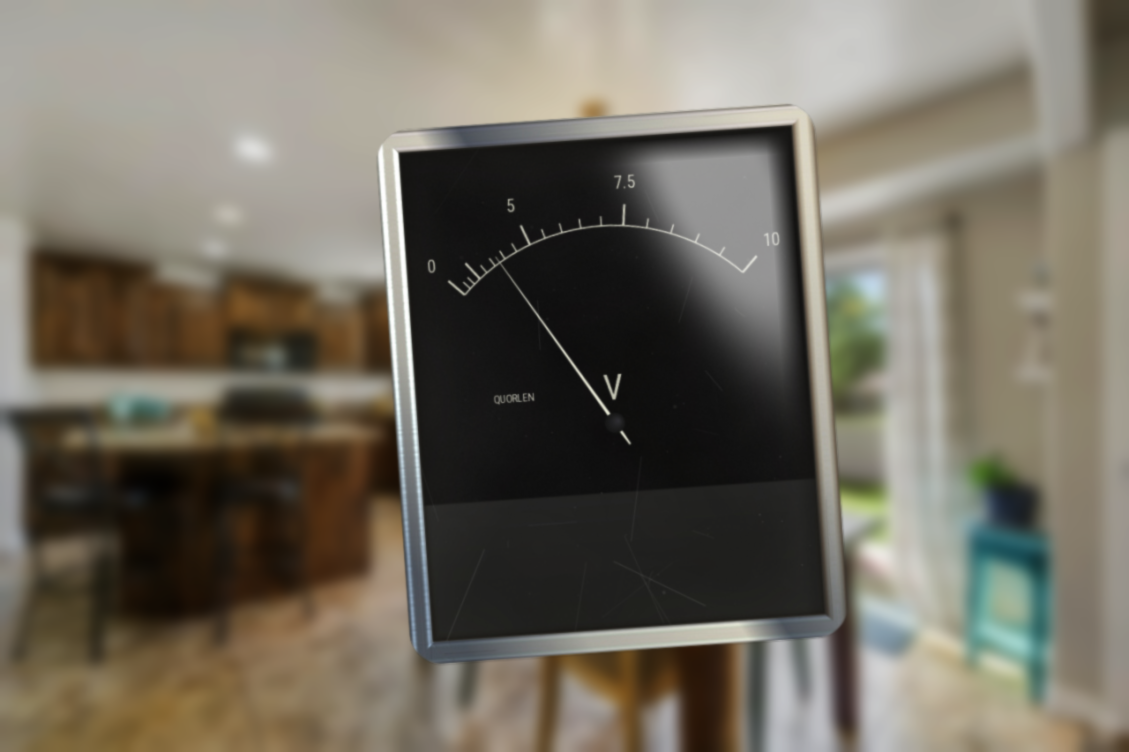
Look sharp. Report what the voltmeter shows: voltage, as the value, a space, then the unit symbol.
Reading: 3.75 V
